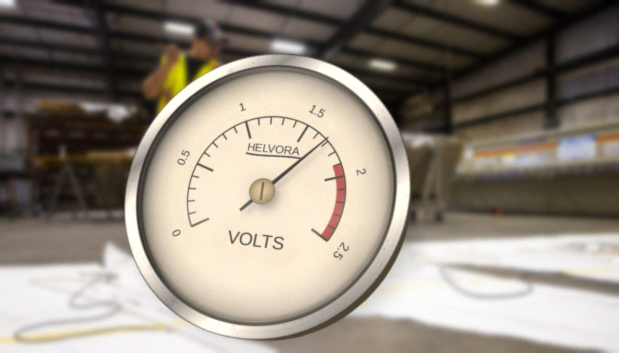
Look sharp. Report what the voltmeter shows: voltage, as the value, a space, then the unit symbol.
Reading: 1.7 V
